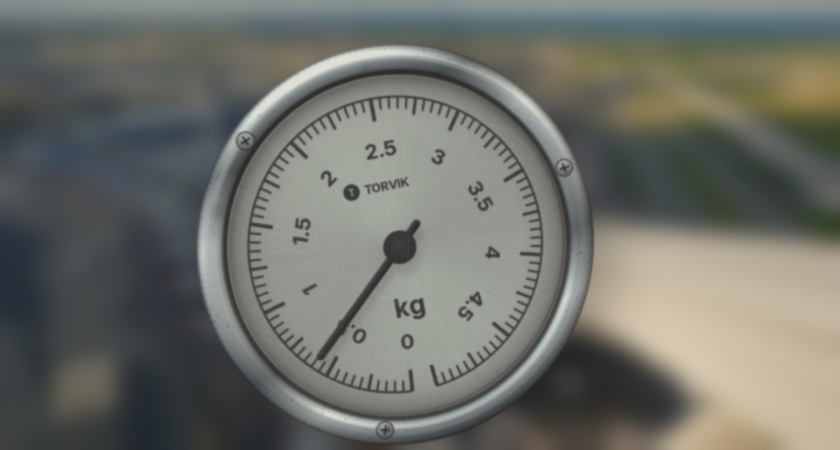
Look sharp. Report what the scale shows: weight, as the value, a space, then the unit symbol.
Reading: 0.6 kg
